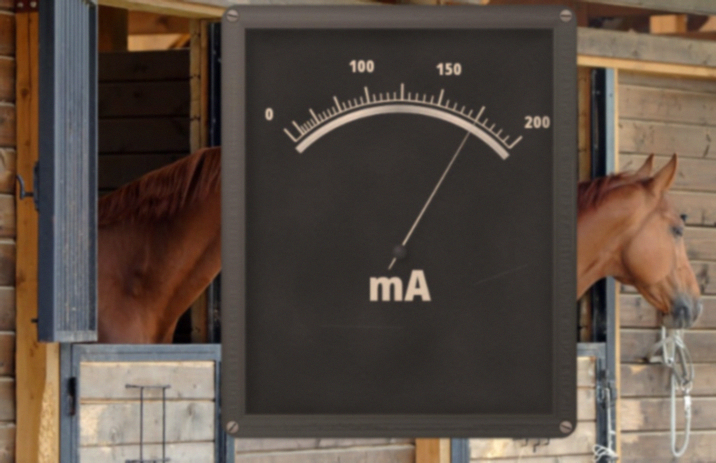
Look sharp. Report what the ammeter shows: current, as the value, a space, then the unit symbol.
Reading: 175 mA
